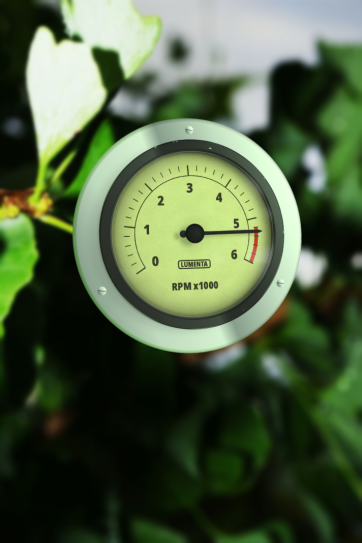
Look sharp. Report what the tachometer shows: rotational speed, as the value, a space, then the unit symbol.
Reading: 5300 rpm
